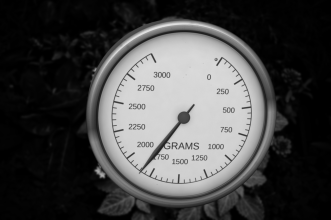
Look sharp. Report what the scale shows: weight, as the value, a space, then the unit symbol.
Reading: 1850 g
